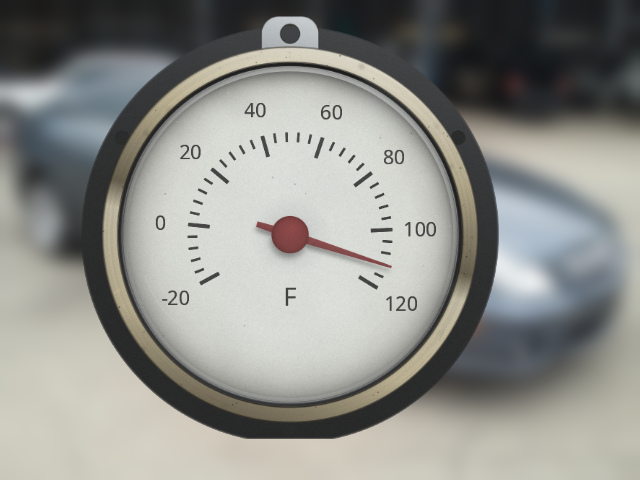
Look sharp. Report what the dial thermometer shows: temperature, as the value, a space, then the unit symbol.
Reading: 112 °F
